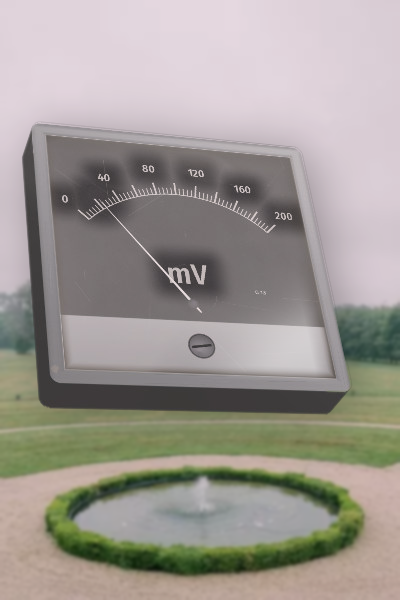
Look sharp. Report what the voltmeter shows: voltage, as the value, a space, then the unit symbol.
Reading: 20 mV
